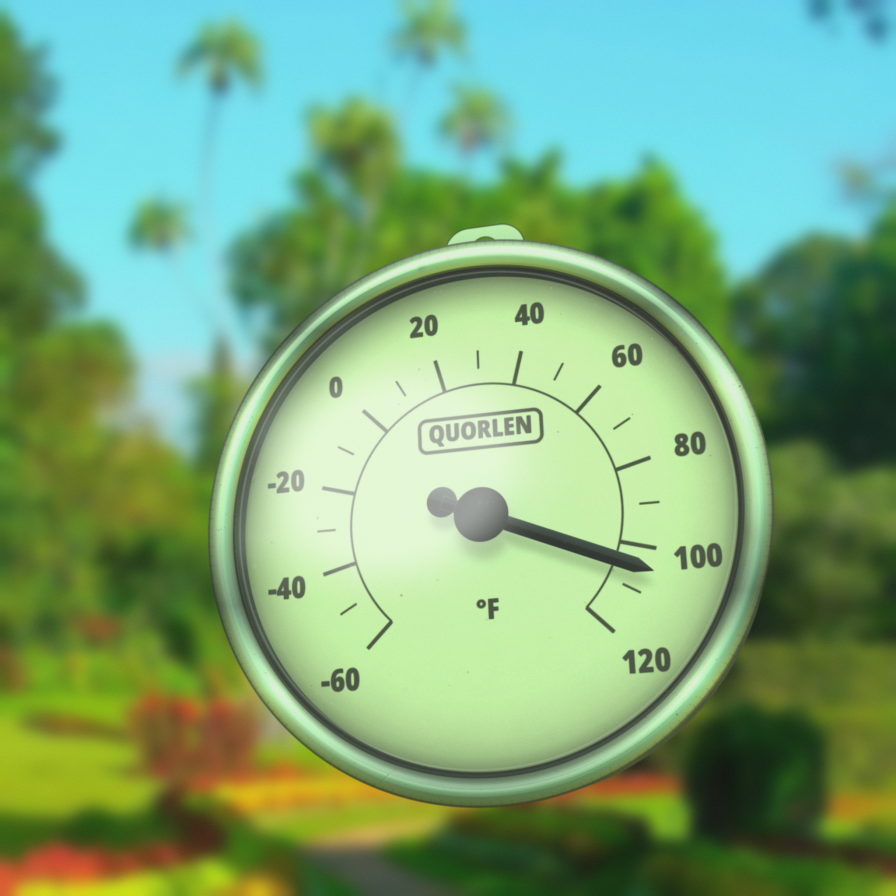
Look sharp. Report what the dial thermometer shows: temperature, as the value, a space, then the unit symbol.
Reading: 105 °F
